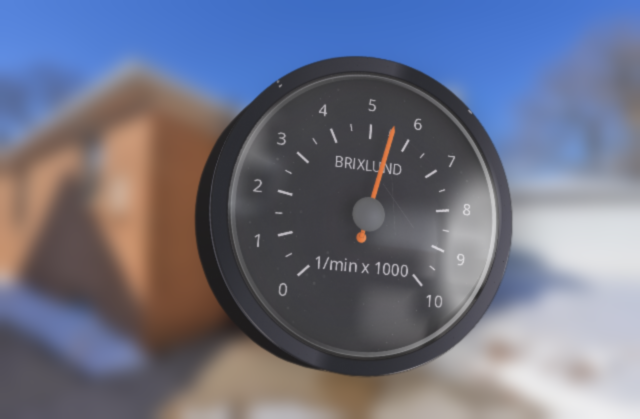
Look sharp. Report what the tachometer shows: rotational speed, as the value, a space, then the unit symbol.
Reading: 5500 rpm
